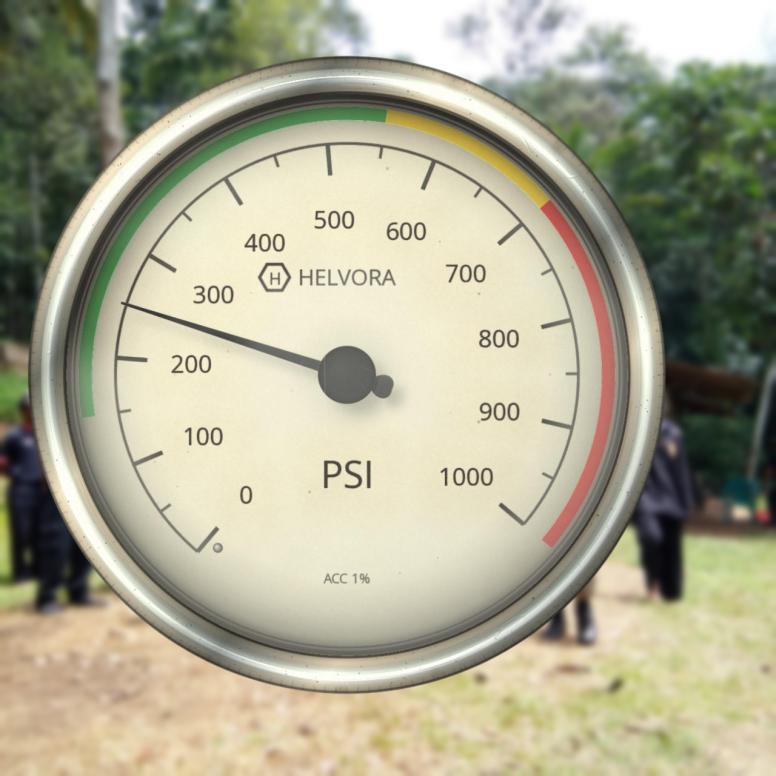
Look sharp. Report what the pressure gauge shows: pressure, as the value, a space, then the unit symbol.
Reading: 250 psi
